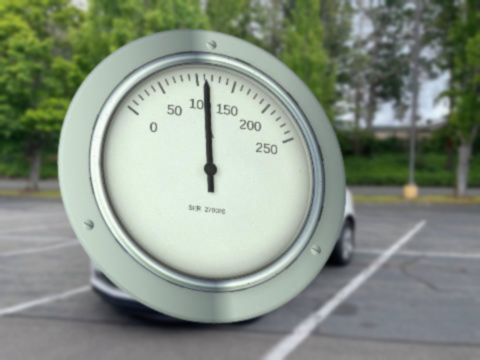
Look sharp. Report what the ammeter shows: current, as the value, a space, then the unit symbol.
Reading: 110 A
